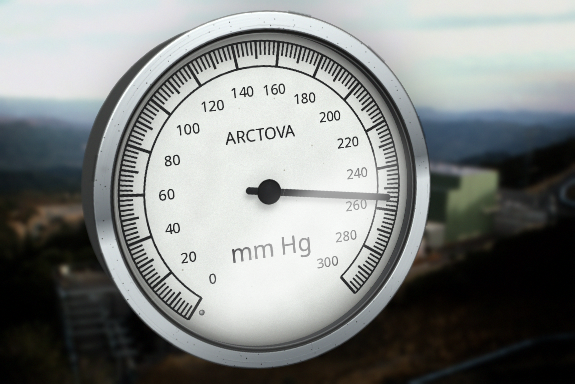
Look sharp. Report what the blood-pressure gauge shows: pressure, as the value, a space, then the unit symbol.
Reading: 254 mmHg
